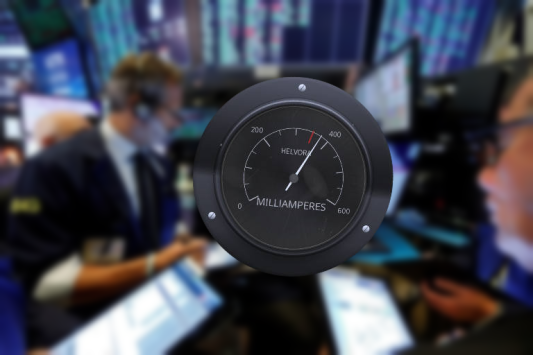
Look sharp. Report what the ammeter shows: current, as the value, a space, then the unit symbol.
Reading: 375 mA
